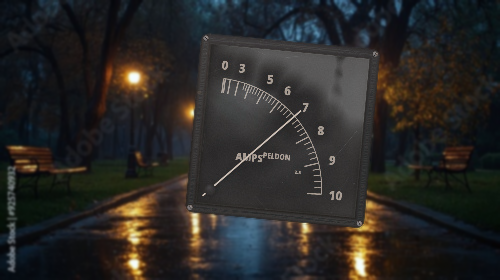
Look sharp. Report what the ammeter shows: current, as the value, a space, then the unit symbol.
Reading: 7 A
